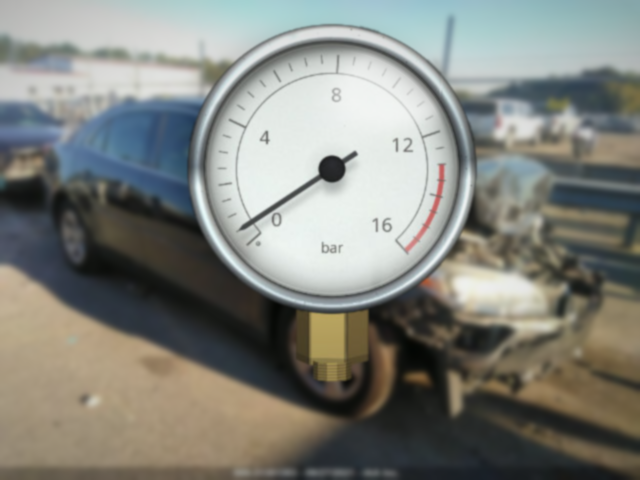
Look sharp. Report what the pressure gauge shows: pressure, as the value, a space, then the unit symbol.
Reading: 0.5 bar
